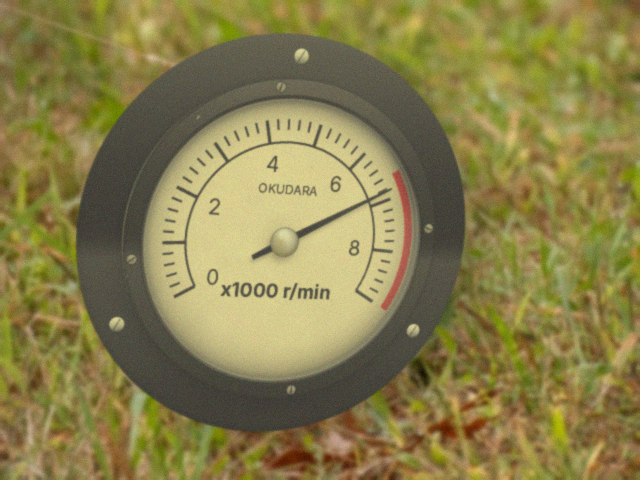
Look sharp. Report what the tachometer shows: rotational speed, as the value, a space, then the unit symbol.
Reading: 6800 rpm
